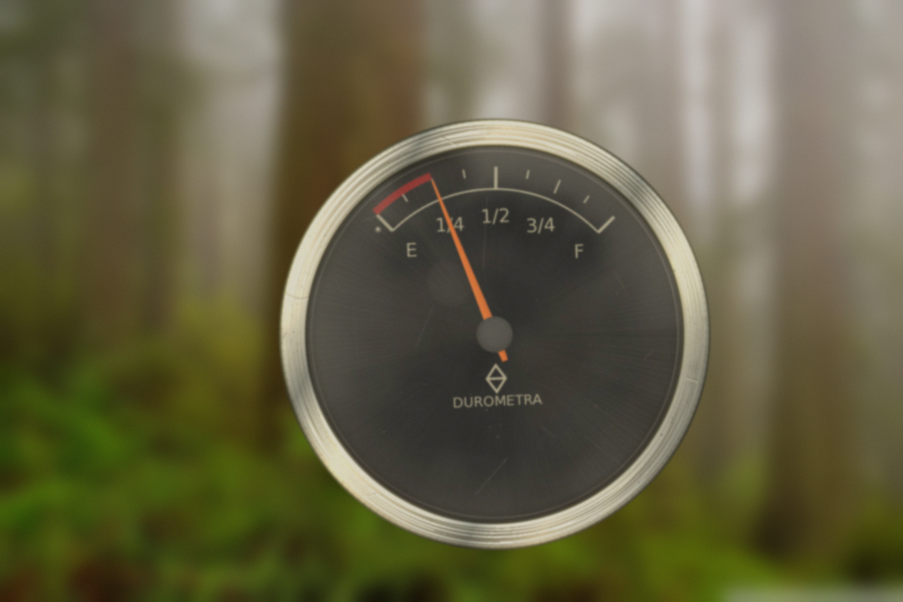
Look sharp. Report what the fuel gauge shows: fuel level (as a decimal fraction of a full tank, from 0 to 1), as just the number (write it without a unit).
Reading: 0.25
